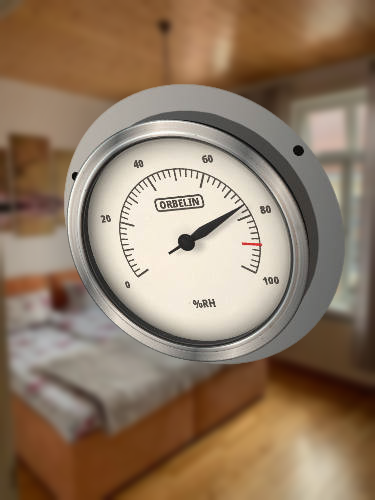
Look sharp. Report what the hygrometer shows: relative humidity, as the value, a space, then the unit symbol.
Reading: 76 %
